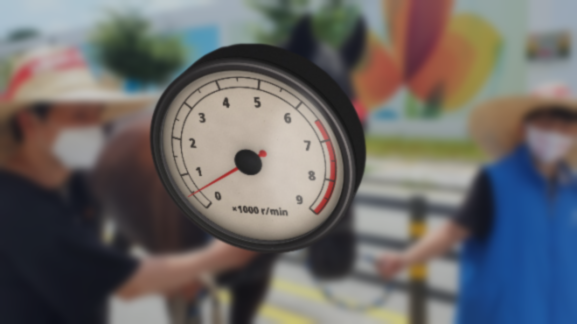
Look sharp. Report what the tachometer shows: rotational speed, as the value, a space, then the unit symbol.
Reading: 500 rpm
